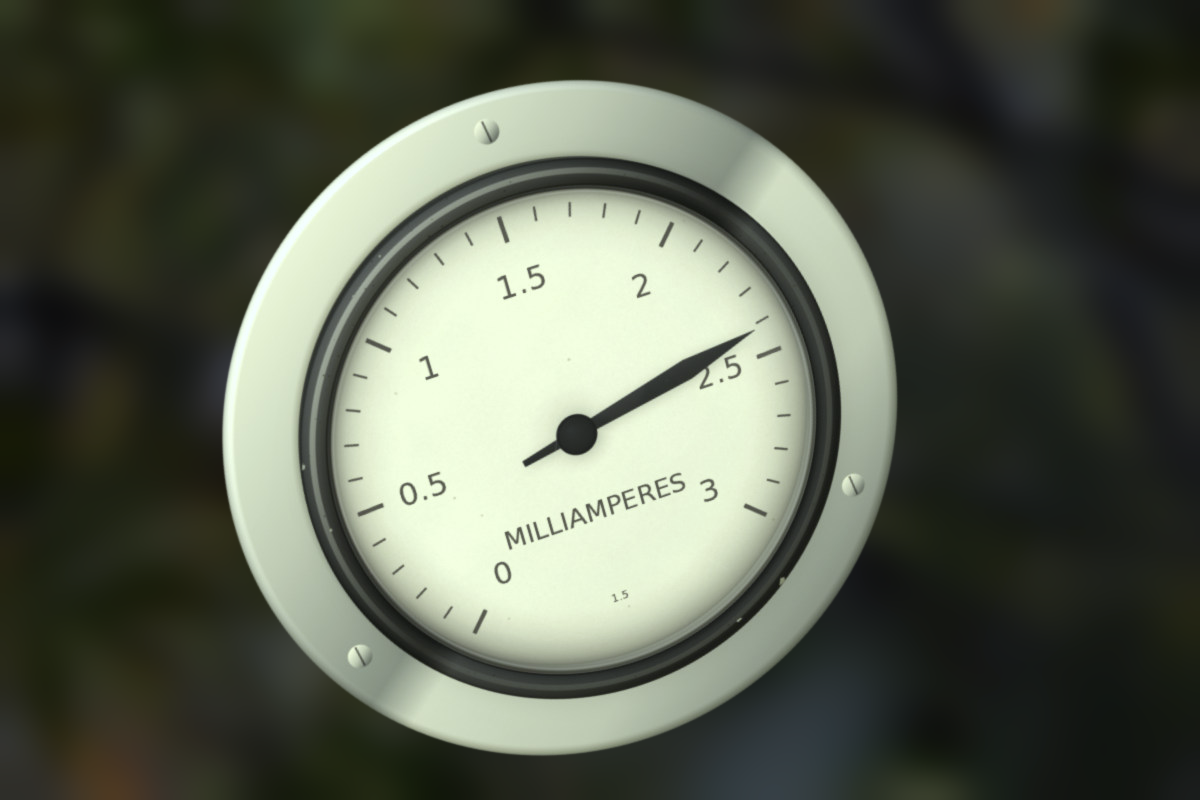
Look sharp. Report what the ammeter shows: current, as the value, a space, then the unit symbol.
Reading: 2.4 mA
